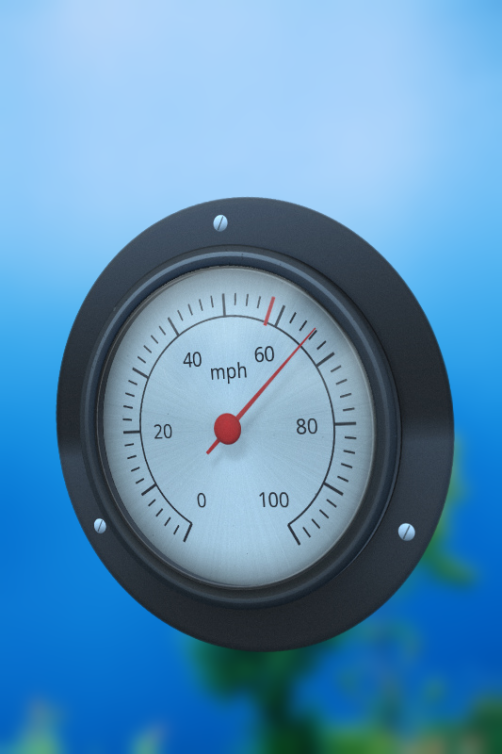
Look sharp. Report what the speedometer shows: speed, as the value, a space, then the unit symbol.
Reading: 66 mph
